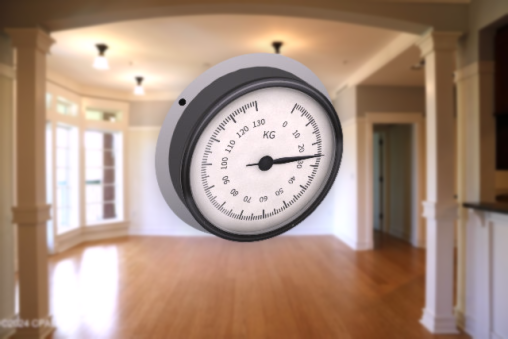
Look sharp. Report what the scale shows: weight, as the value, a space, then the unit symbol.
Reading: 25 kg
